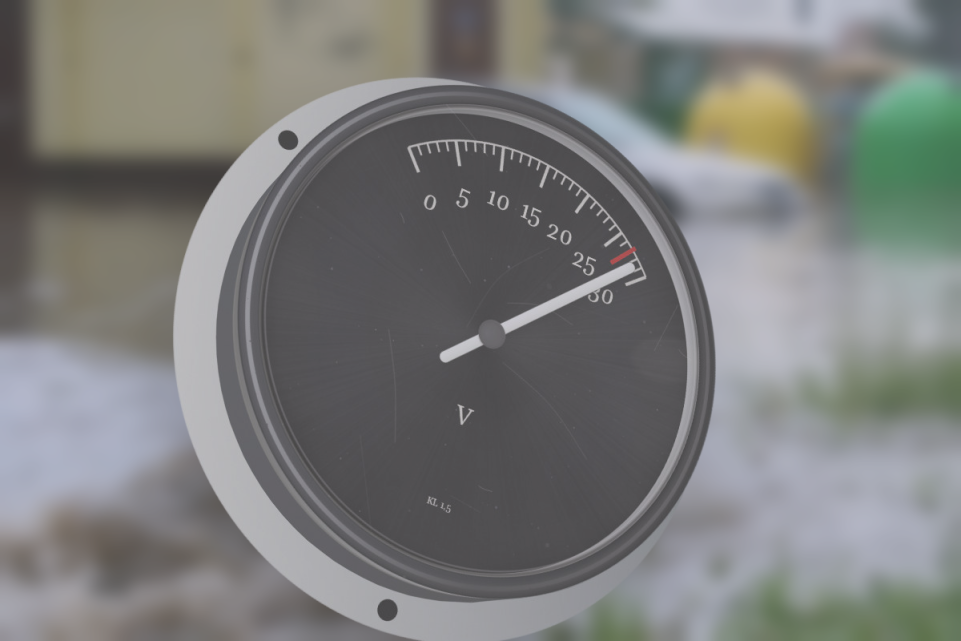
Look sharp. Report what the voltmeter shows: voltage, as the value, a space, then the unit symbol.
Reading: 28.5 V
